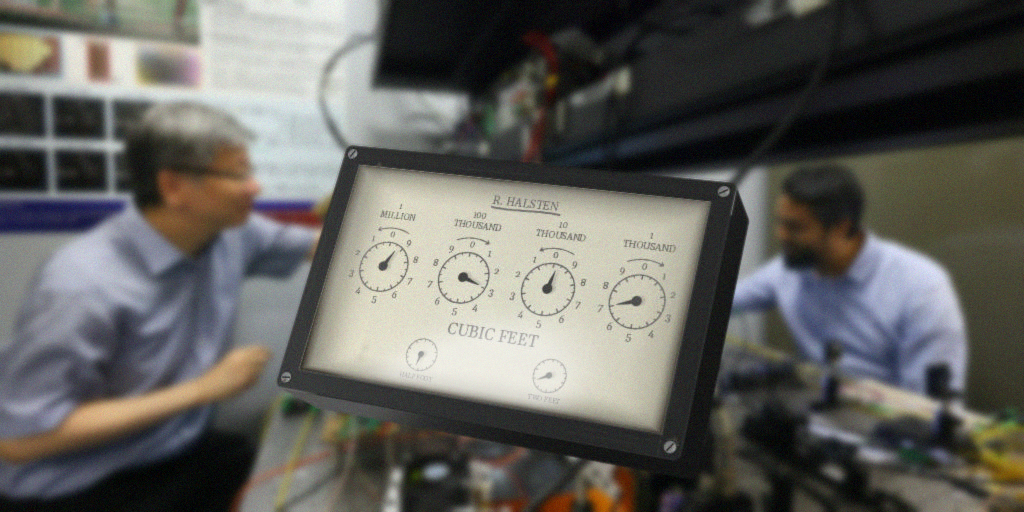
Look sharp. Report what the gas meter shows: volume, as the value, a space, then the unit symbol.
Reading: 929700 ft³
